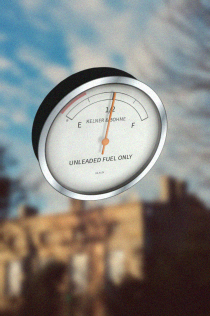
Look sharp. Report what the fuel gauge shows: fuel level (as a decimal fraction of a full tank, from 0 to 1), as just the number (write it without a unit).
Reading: 0.5
